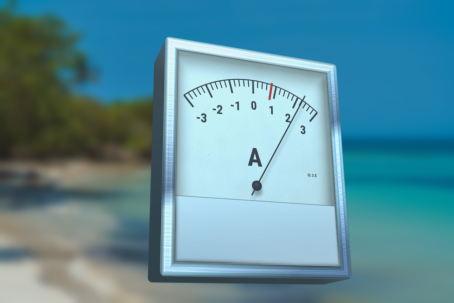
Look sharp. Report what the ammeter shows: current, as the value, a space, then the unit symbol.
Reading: 2.2 A
